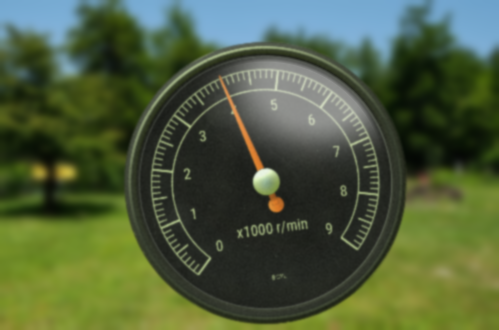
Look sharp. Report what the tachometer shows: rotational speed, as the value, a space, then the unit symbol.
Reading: 4000 rpm
